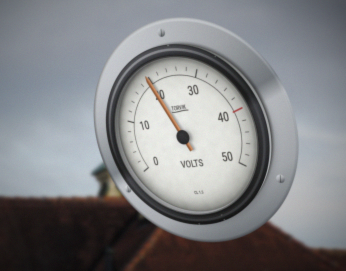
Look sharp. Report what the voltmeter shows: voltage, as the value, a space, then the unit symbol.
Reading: 20 V
